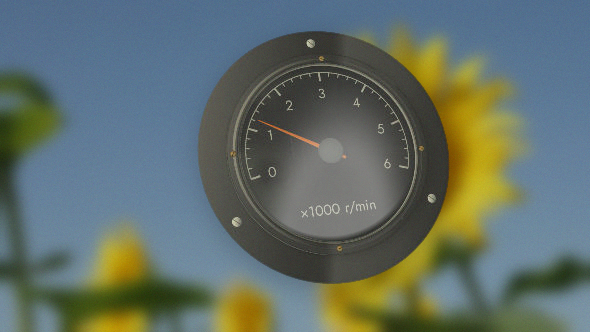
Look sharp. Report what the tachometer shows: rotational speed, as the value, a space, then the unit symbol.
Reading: 1200 rpm
